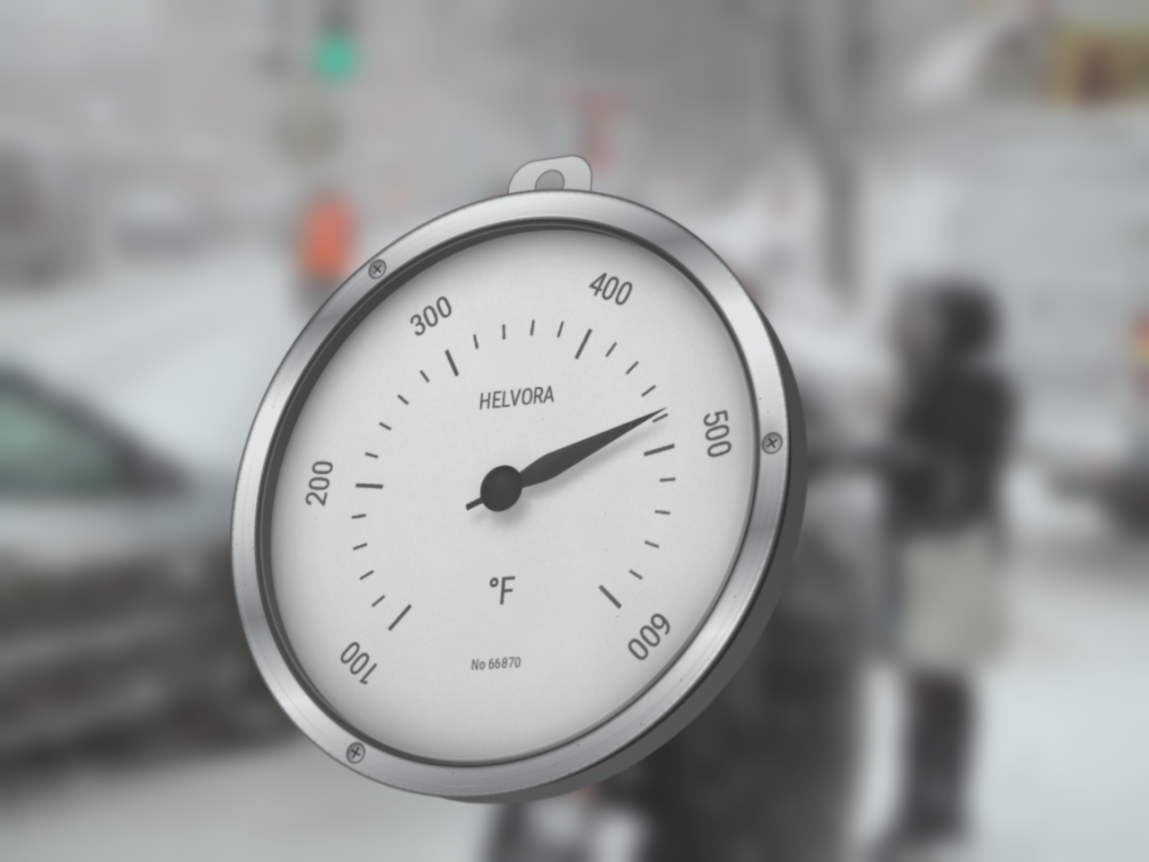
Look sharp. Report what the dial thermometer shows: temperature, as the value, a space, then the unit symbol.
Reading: 480 °F
